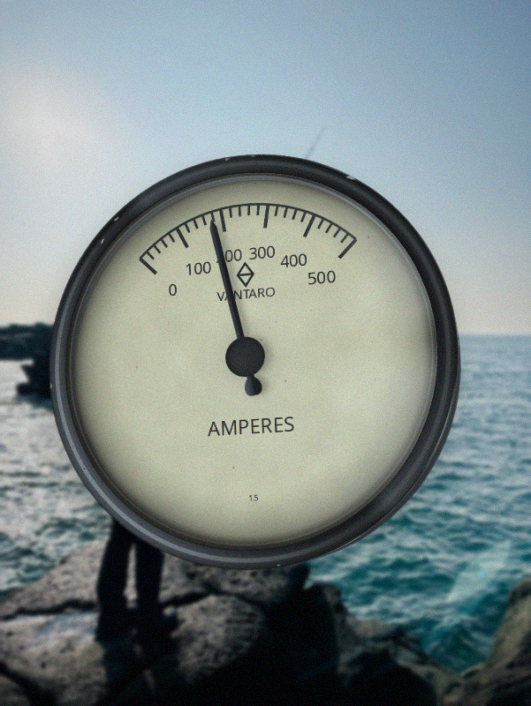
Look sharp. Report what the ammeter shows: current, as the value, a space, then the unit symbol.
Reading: 180 A
